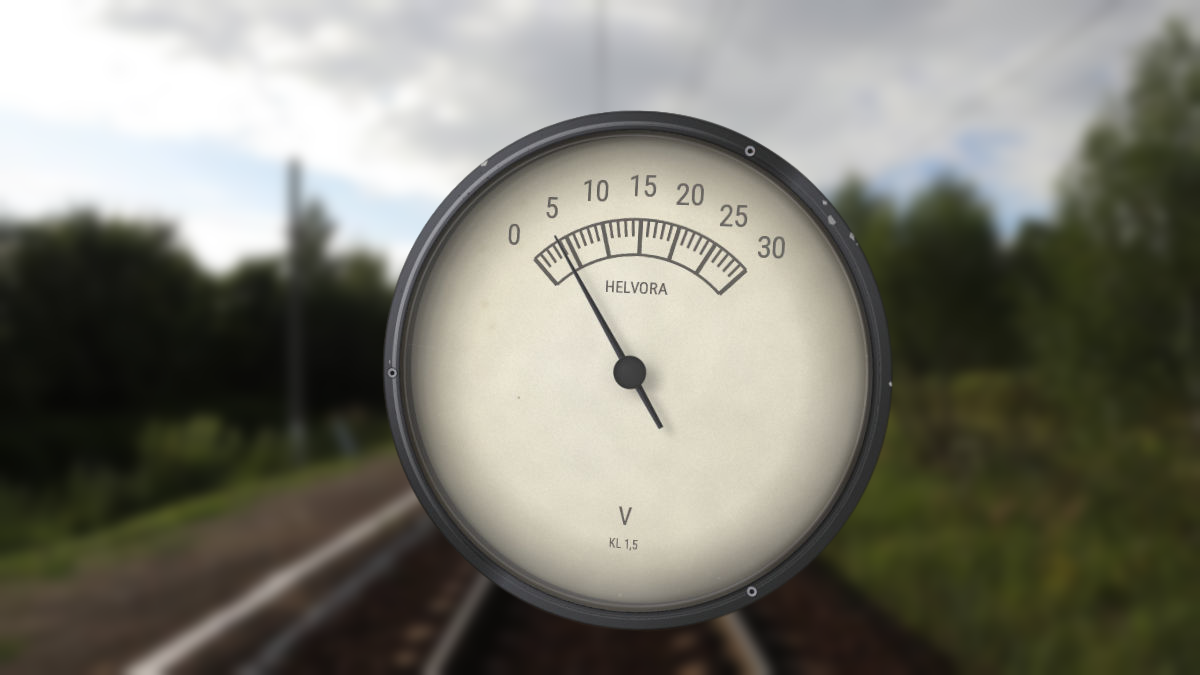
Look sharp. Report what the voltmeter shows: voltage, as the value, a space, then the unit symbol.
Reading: 4 V
